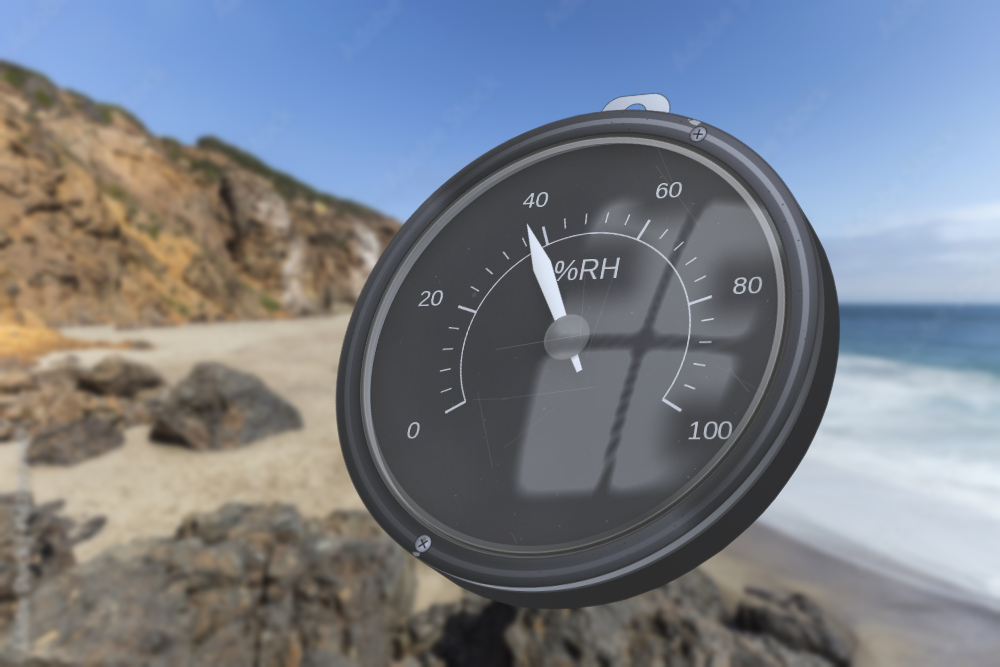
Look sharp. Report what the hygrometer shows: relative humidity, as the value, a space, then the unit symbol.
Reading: 38 %
